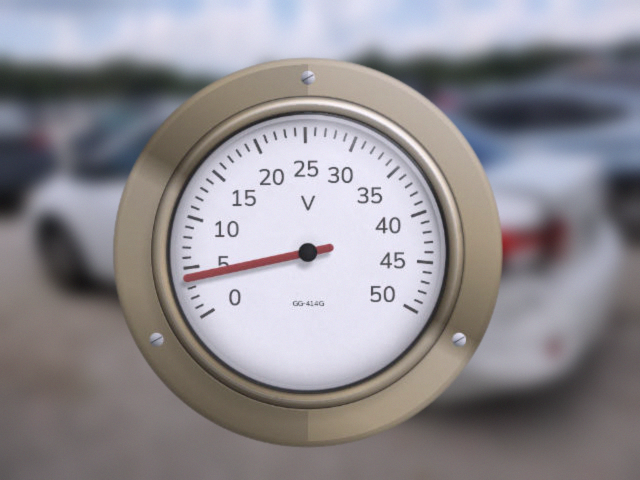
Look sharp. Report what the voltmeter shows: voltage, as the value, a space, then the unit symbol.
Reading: 4 V
